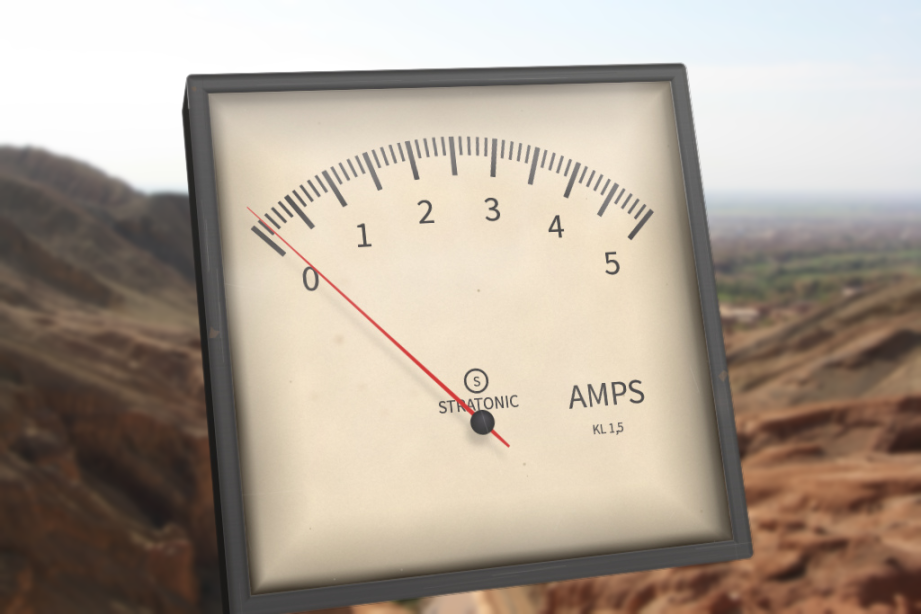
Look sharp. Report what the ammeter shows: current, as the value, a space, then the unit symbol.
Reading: 0.1 A
